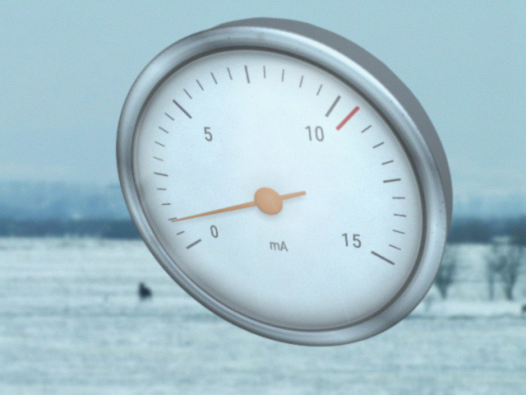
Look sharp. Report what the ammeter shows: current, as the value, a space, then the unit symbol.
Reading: 1 mA
